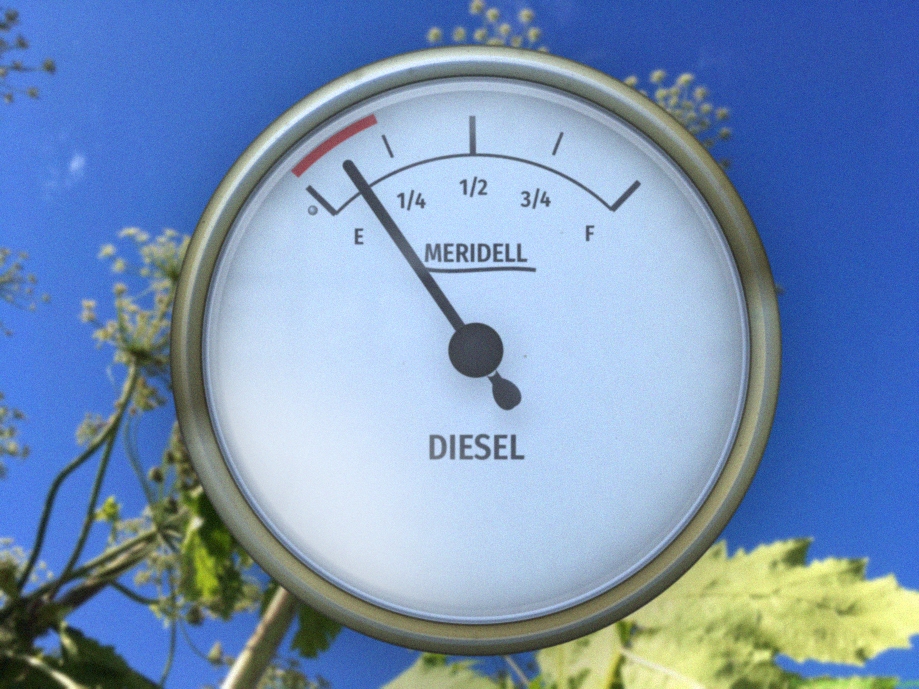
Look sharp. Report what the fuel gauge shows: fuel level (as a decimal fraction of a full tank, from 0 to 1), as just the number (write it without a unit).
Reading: 0.125
